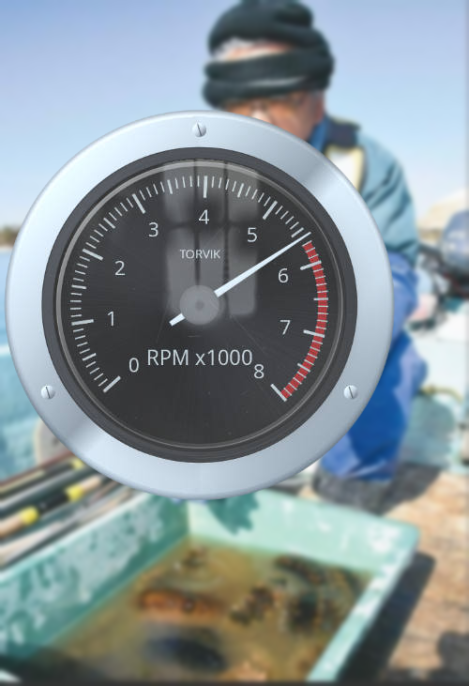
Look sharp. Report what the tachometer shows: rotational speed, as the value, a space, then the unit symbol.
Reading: 5600 rpm
